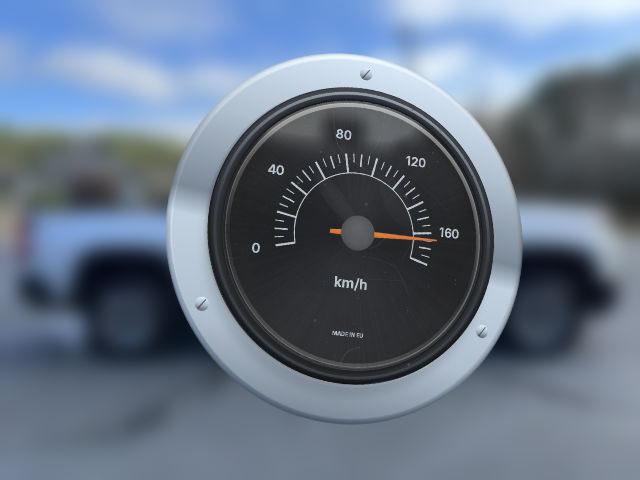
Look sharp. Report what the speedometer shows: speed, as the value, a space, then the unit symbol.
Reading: 165 km/h
